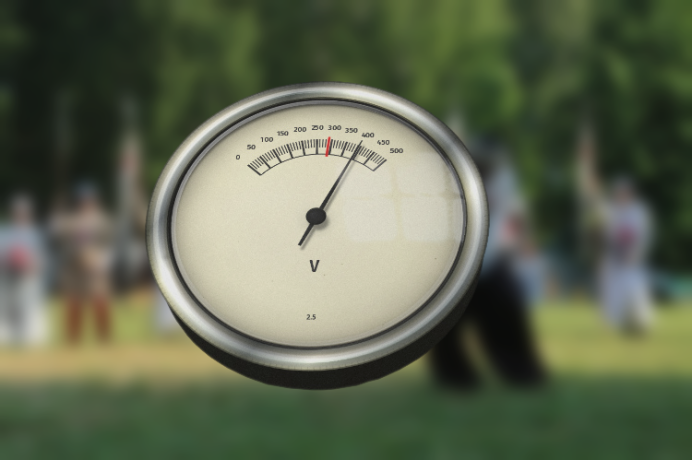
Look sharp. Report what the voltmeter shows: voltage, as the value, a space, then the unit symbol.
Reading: 400 V
